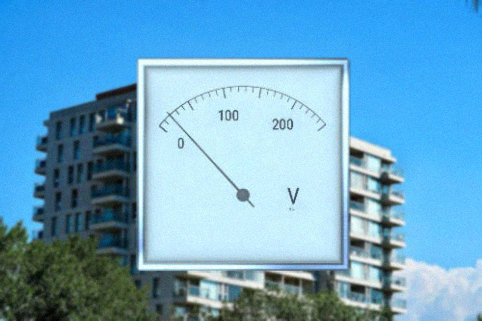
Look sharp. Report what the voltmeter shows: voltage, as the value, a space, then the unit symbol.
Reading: 20 V
